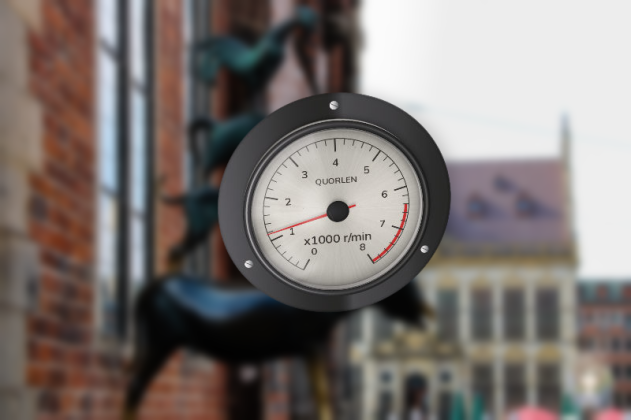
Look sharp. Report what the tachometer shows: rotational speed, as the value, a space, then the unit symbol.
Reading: 1200 rpm
